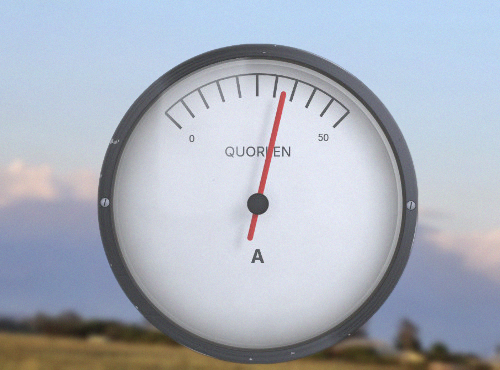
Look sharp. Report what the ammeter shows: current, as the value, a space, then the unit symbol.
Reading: 32.5 A
